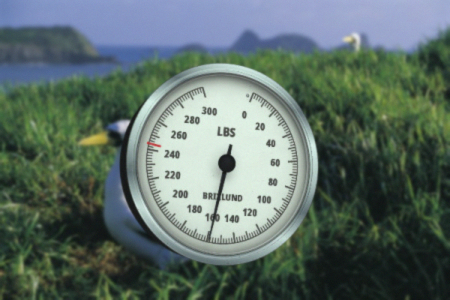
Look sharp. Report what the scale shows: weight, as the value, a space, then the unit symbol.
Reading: 160 lb
